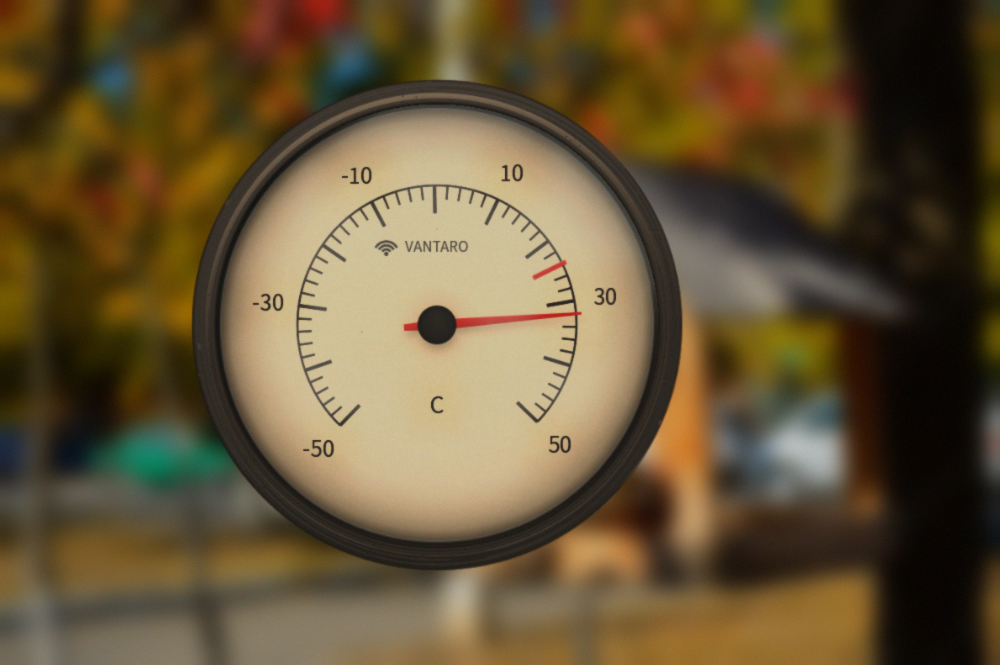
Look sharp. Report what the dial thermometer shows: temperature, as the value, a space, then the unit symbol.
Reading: 32 °C
